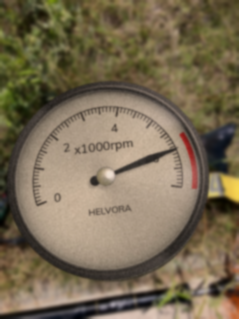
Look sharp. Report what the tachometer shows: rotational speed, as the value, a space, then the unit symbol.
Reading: 6000 rpm
